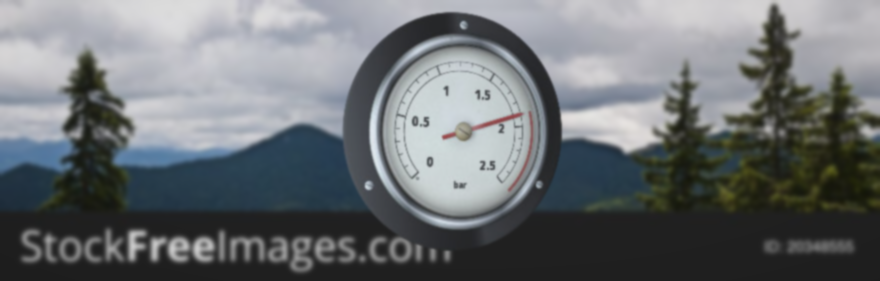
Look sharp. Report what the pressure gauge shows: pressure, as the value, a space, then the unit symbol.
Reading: 1.9 bar
